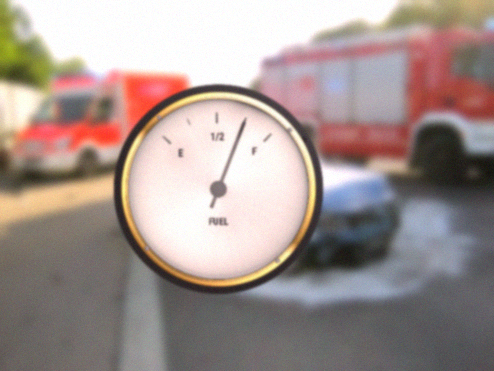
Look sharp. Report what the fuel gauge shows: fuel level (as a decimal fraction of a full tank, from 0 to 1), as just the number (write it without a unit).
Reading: 0.75
